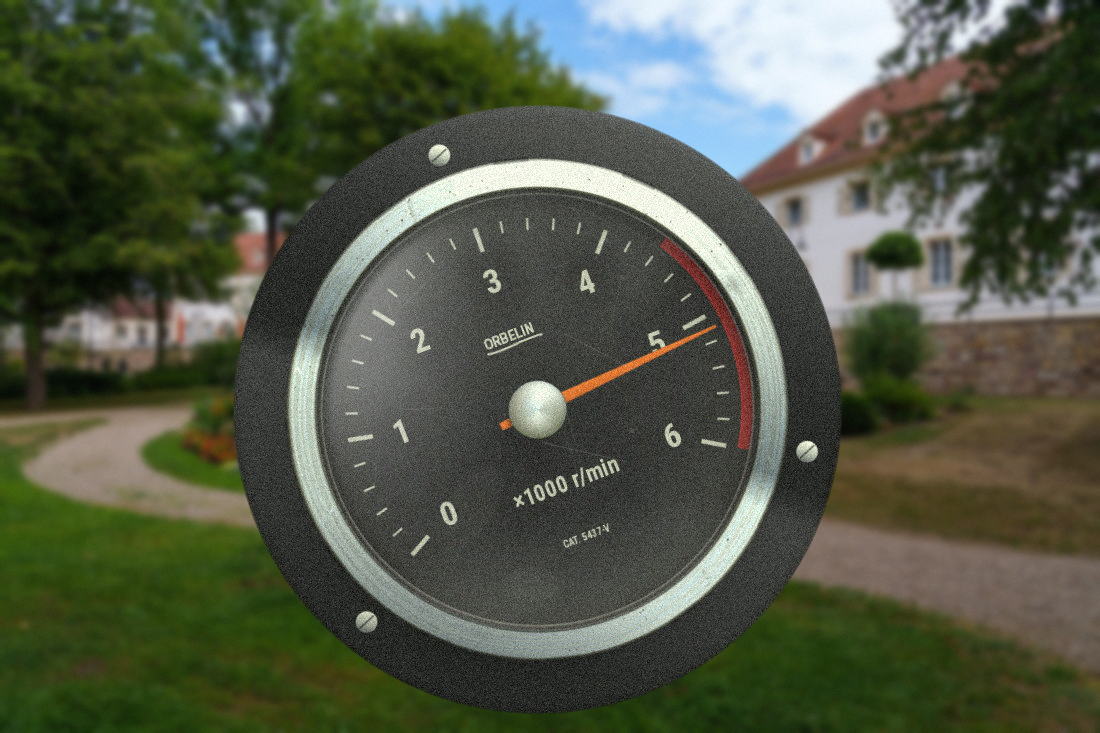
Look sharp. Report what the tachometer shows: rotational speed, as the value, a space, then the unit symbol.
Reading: 5100 rpm
